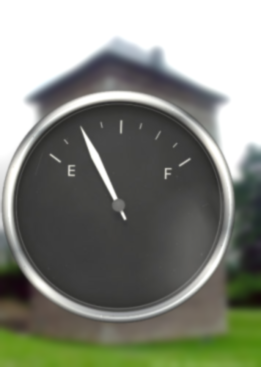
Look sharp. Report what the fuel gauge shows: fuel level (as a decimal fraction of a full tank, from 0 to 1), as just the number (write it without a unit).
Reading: 0.25
